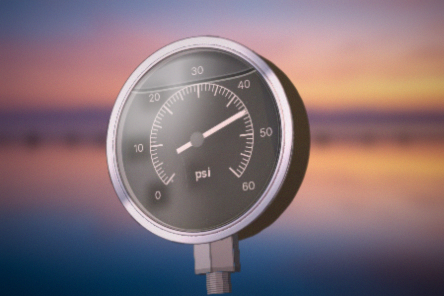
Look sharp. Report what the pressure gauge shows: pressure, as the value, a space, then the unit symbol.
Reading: 45 psi
